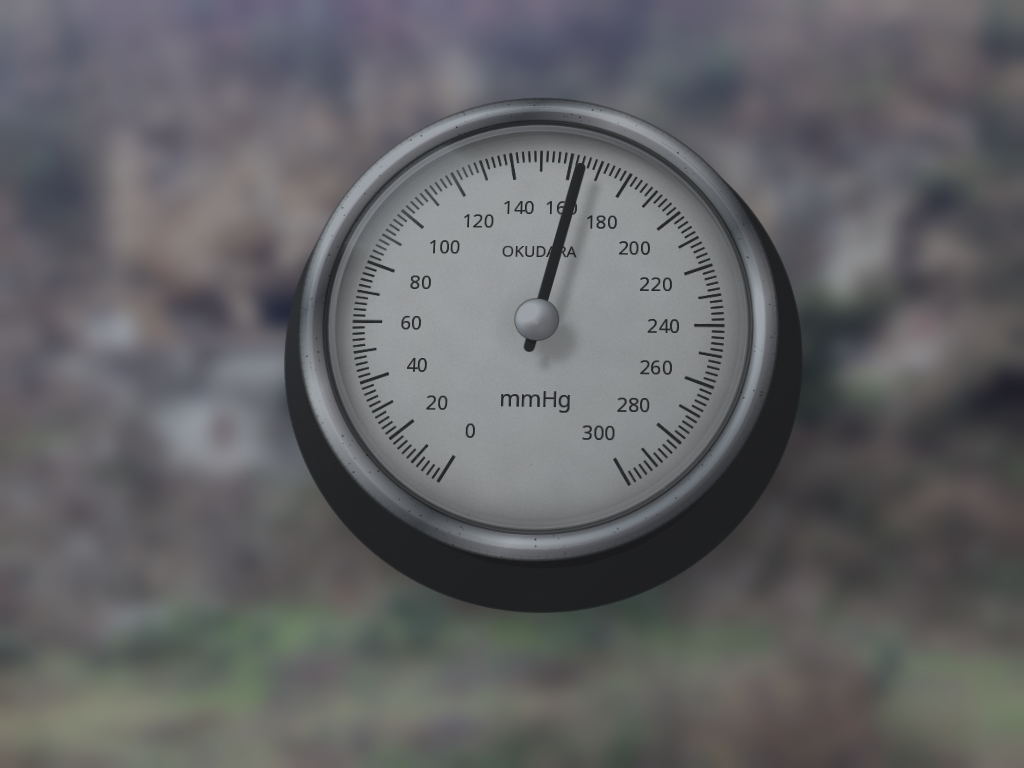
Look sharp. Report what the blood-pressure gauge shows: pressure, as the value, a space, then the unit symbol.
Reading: 164 mmHg
